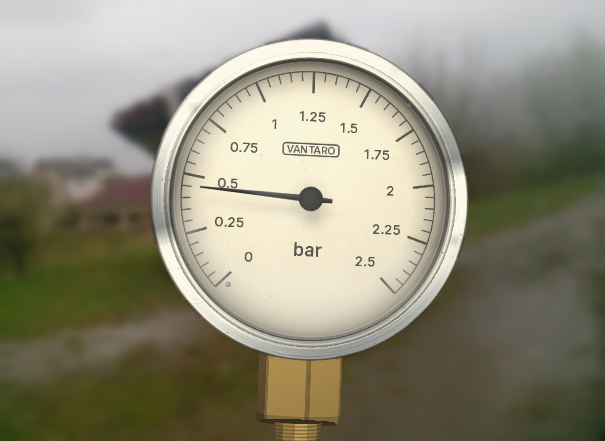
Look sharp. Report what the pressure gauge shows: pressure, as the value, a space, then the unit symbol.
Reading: 0.45 bar
